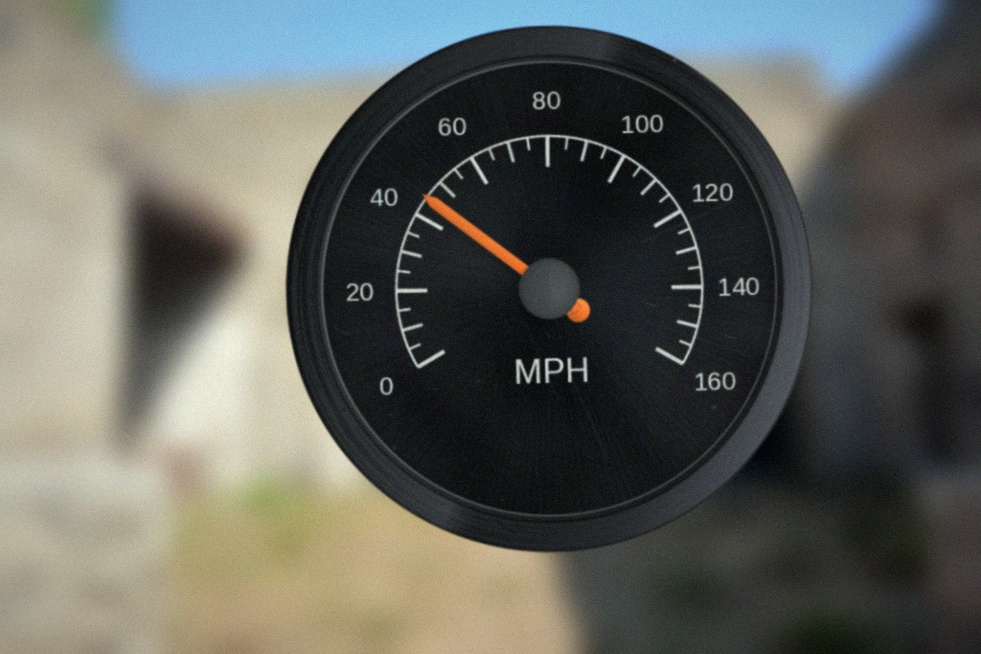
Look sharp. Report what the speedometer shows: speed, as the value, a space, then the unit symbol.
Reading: 45 mph
